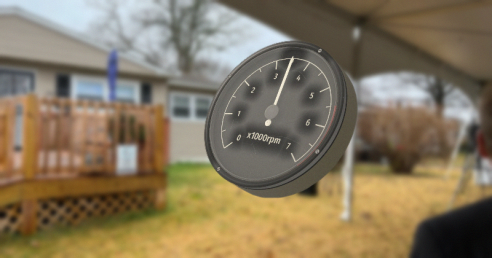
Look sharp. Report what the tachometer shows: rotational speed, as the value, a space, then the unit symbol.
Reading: 3500 rpm
